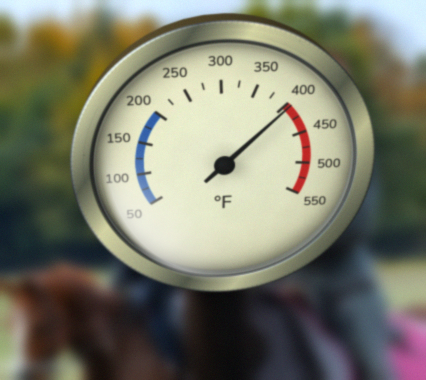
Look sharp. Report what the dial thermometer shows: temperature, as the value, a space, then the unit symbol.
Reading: 400 °F
